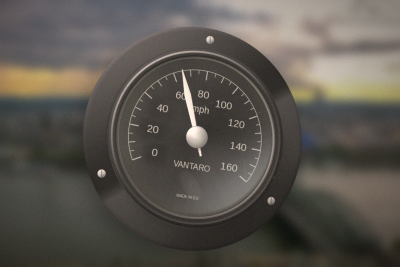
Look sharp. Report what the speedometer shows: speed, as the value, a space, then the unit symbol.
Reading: 65 mph
